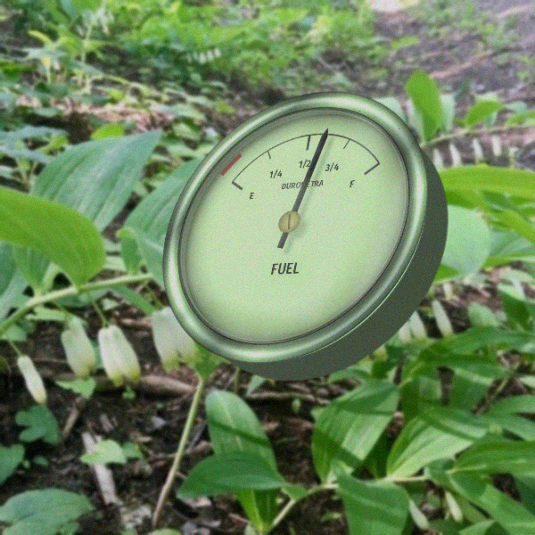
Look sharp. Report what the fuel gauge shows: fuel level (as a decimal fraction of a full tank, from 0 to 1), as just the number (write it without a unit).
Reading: 0.625
